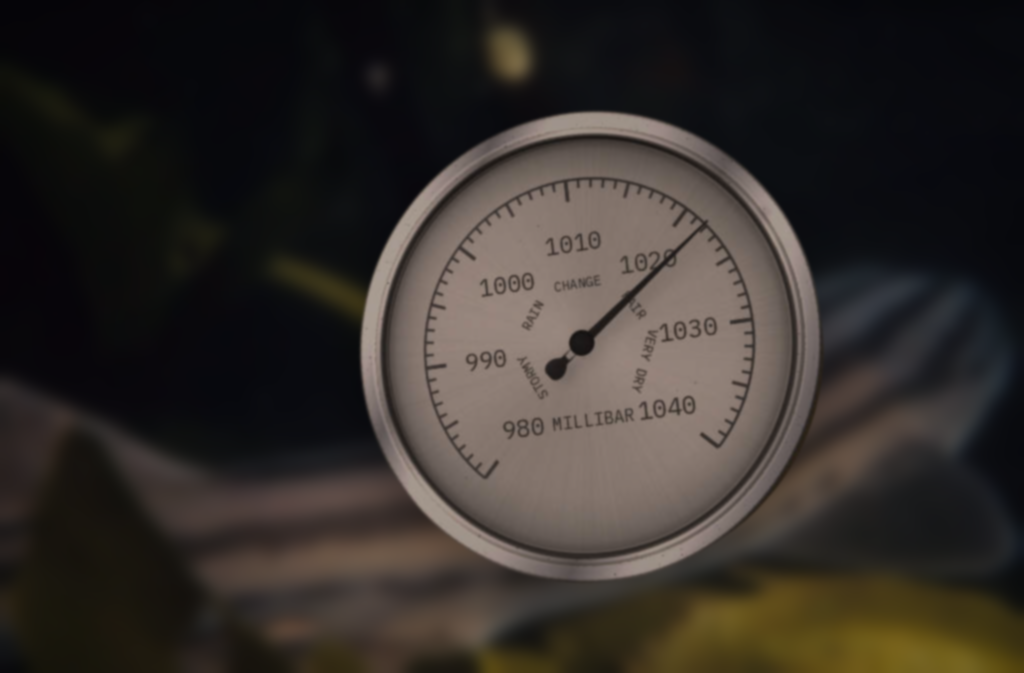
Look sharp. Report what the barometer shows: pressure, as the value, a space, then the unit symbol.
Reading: 1022 mbar
